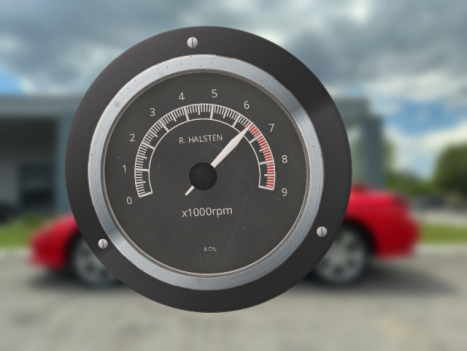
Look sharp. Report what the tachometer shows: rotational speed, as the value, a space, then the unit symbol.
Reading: 6500 rpm
